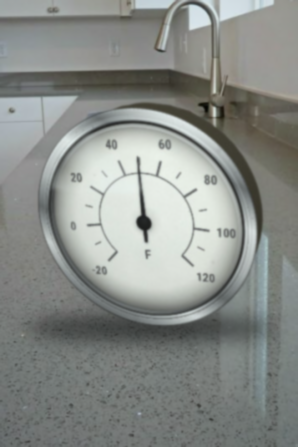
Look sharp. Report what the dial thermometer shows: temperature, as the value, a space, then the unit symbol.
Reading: 50 °F
